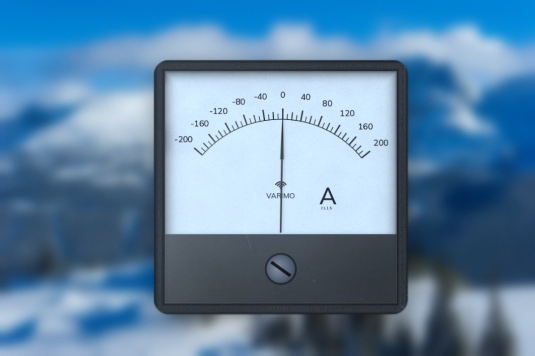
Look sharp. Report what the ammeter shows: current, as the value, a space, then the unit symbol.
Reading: 0 A
